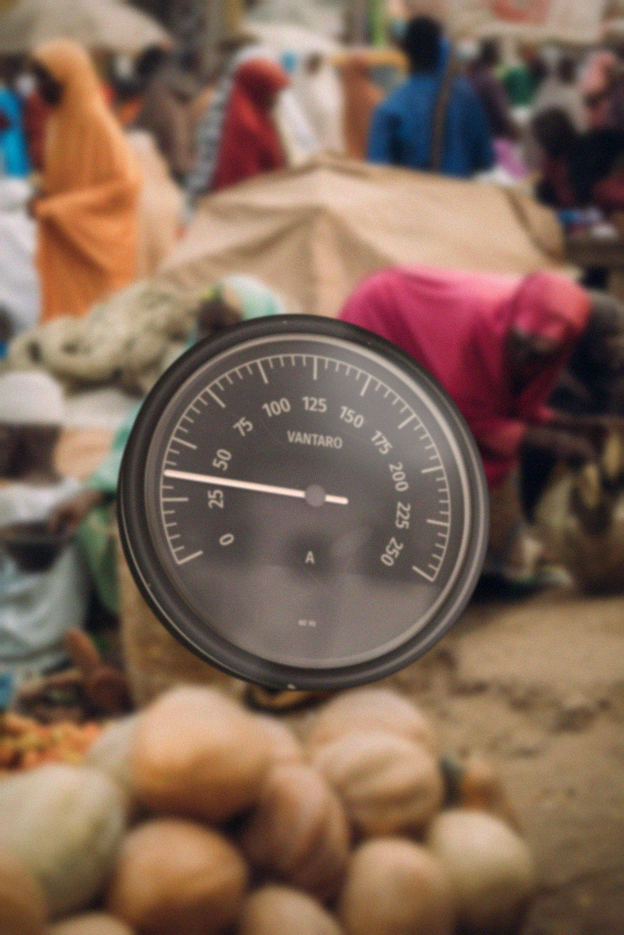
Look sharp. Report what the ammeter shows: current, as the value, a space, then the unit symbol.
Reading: 35 A
